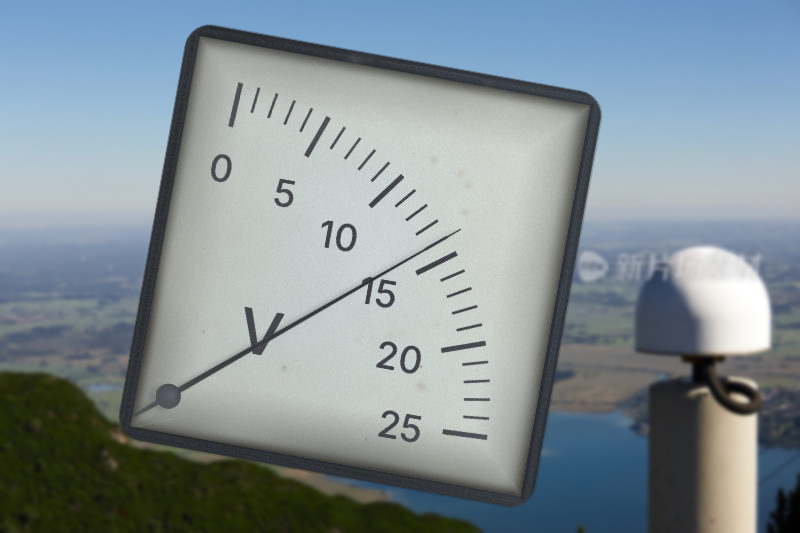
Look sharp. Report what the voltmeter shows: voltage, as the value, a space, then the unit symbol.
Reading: 14 V
